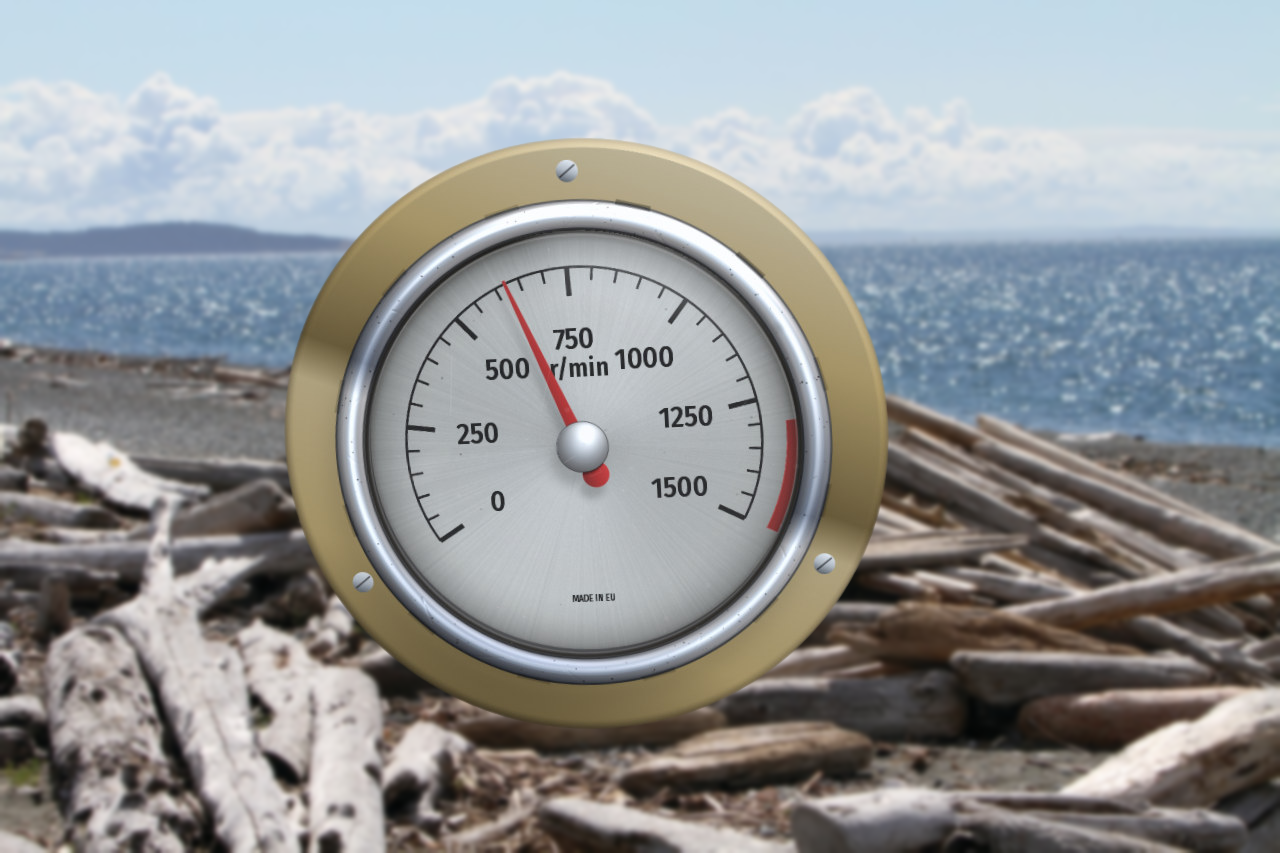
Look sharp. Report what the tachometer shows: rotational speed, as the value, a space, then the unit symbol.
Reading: 625 rpm
